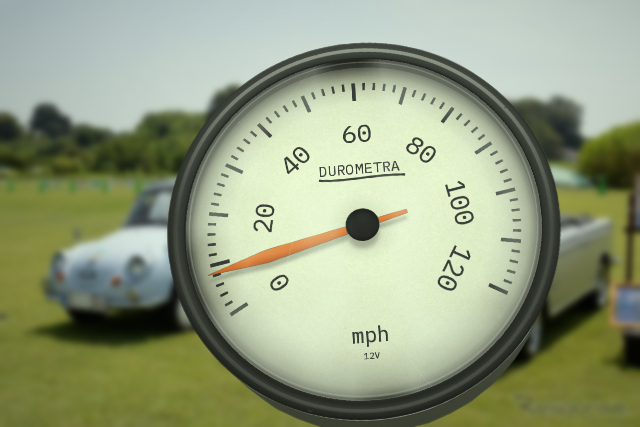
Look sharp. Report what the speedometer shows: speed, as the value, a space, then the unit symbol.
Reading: 8 mph
